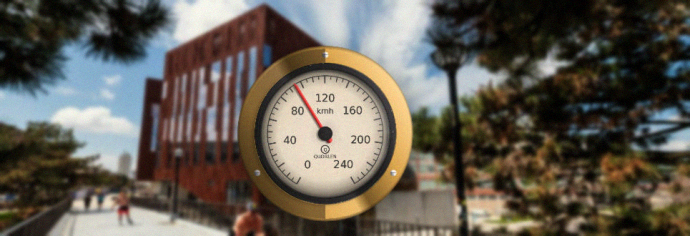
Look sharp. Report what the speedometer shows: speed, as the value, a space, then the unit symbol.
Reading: 95 km/h
